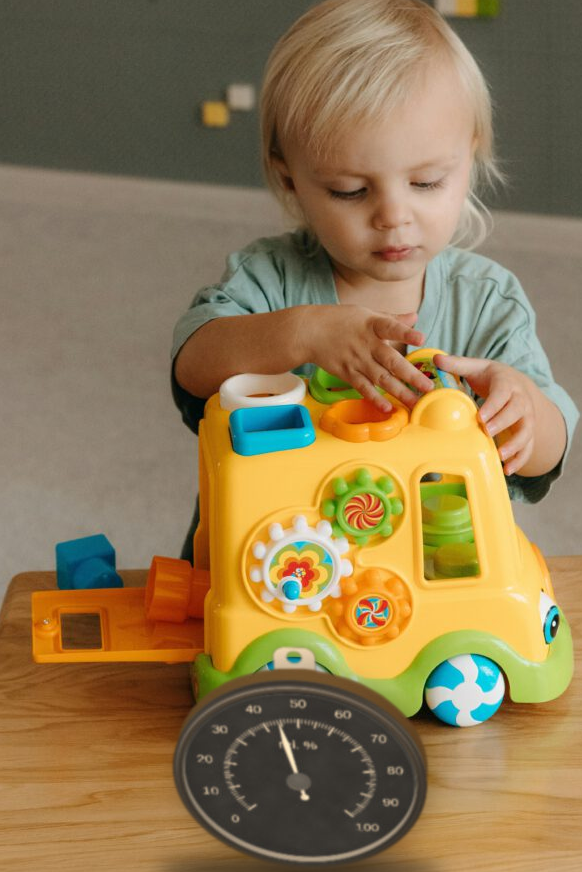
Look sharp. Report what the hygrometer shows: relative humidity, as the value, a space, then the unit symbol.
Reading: 45 %
